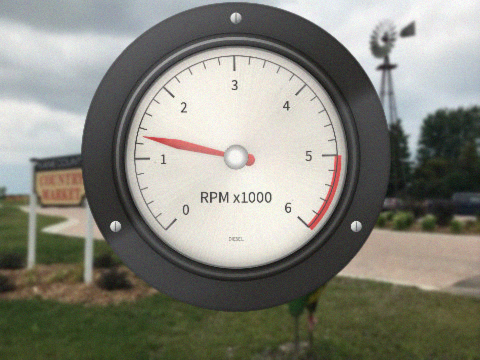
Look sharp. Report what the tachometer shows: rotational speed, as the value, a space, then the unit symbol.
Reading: 1300 rpm
